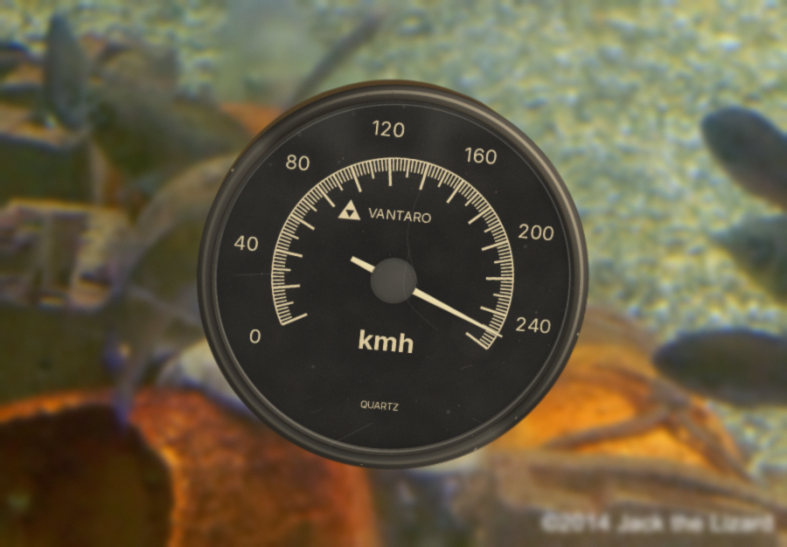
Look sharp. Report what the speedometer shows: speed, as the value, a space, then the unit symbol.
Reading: 250 km/h
